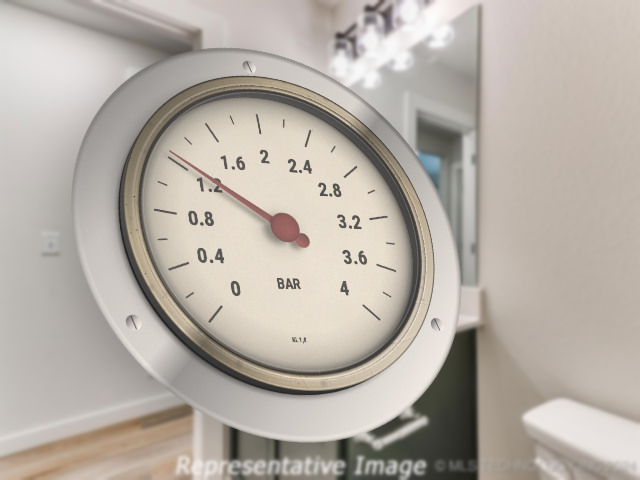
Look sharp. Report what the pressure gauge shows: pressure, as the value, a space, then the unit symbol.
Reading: 1.2 bar
